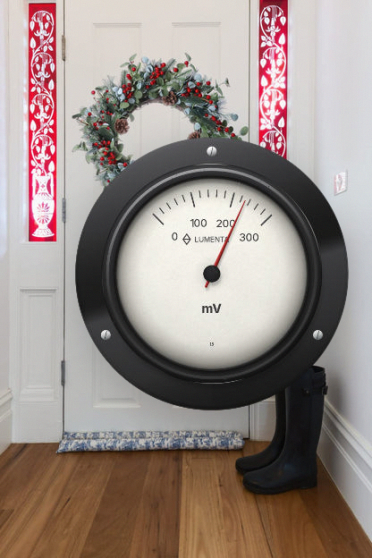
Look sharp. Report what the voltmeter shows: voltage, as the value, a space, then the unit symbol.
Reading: 230 mV
